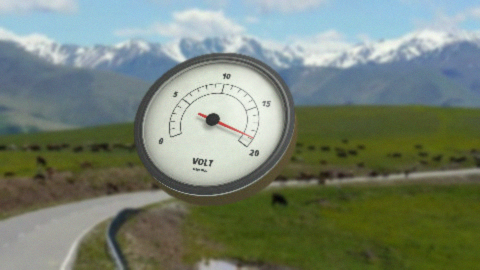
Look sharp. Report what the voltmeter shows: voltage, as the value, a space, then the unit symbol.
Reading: 19 V
